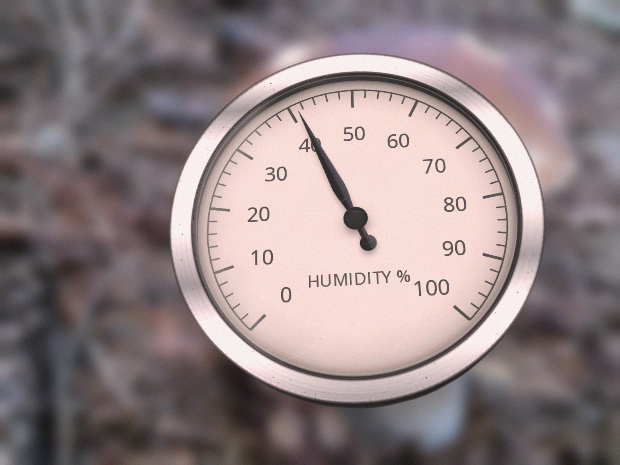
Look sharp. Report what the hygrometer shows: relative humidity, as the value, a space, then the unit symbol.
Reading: 41 %
